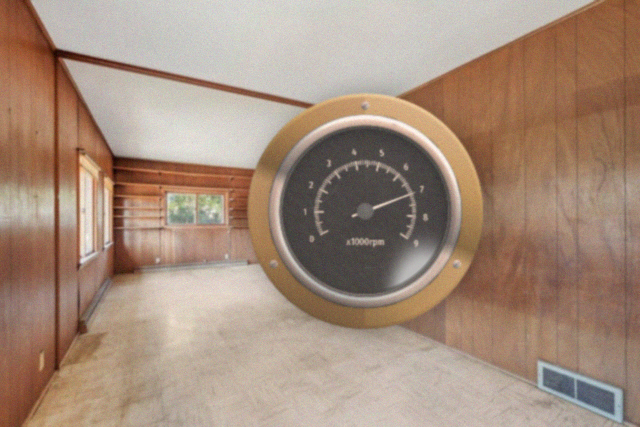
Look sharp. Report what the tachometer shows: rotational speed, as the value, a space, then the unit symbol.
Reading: 7000 rpm
